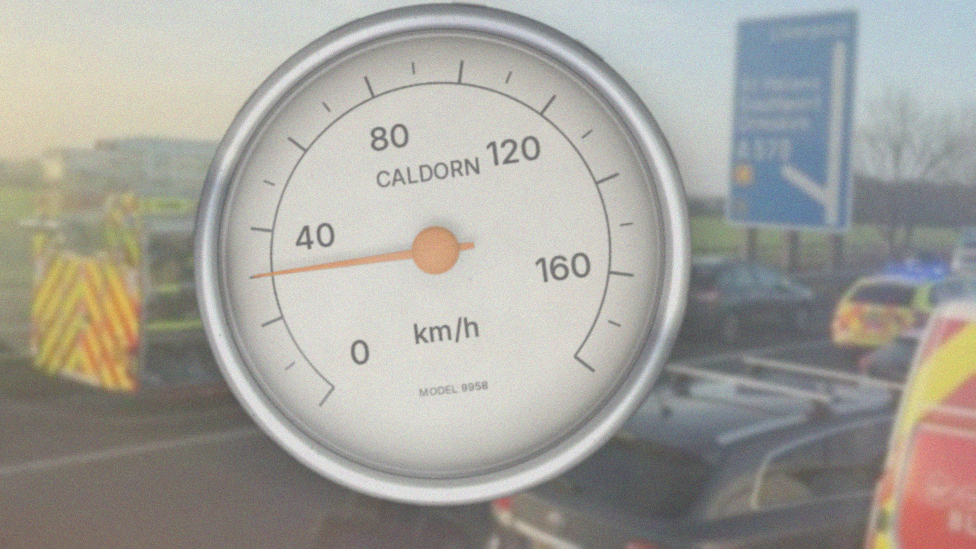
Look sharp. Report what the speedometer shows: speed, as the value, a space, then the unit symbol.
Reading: 30 km/h
